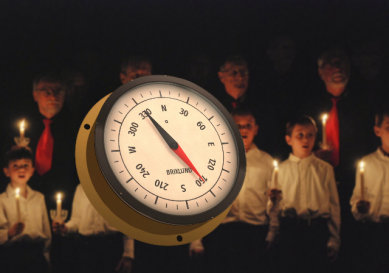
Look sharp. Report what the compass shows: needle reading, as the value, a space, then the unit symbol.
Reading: 150 °
